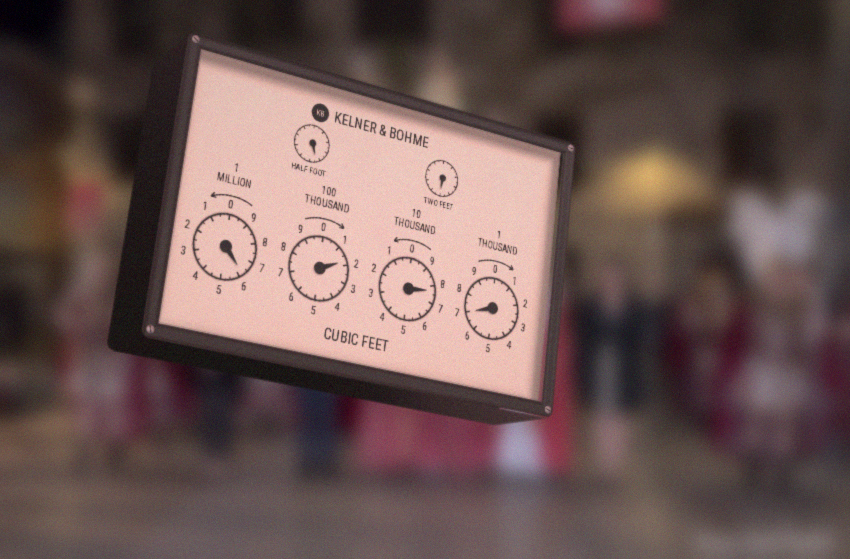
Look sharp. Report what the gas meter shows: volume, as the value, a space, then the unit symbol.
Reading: 617700 ft³
